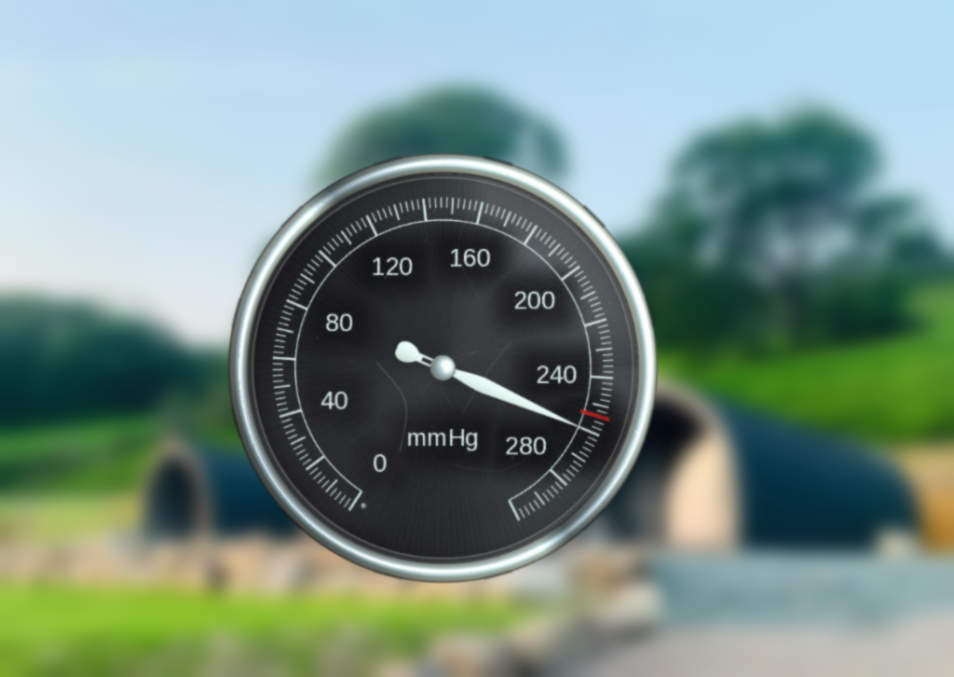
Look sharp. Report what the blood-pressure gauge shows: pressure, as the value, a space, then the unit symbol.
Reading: 260 mmHg
